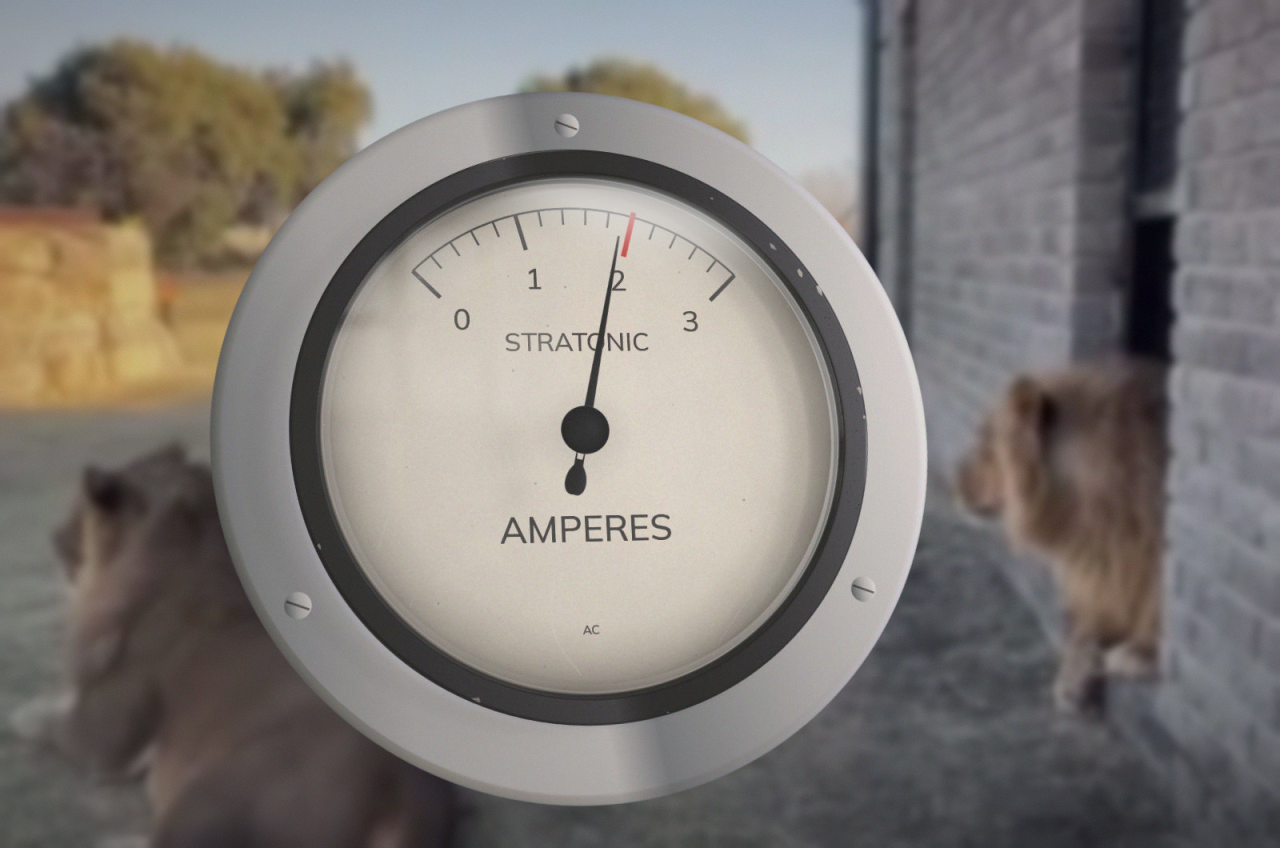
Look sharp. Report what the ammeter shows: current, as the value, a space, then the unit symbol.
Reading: 1.9 A
